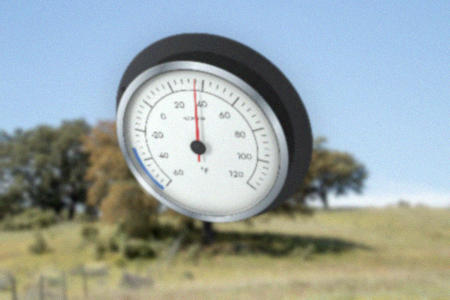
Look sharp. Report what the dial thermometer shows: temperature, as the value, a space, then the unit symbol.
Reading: 36 °F
